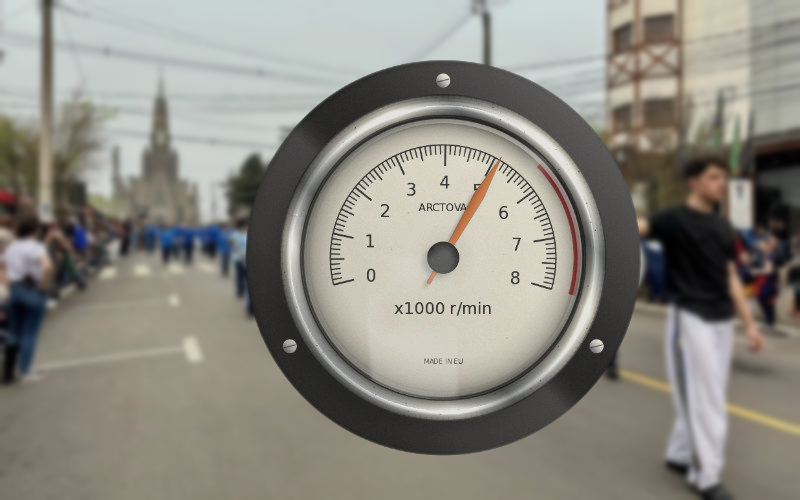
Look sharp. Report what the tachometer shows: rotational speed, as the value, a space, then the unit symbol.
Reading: 5100 rpm
